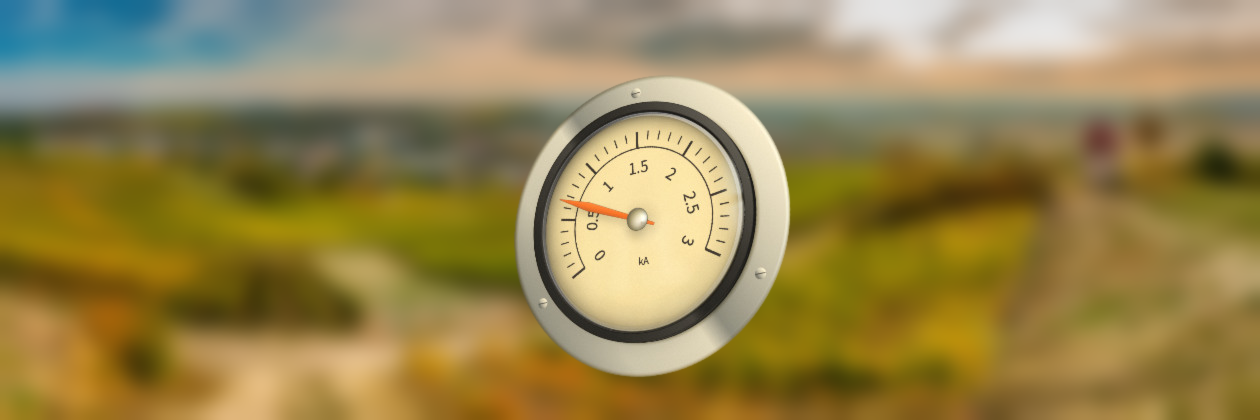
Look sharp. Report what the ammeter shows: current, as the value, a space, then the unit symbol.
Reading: 0.65 kA
